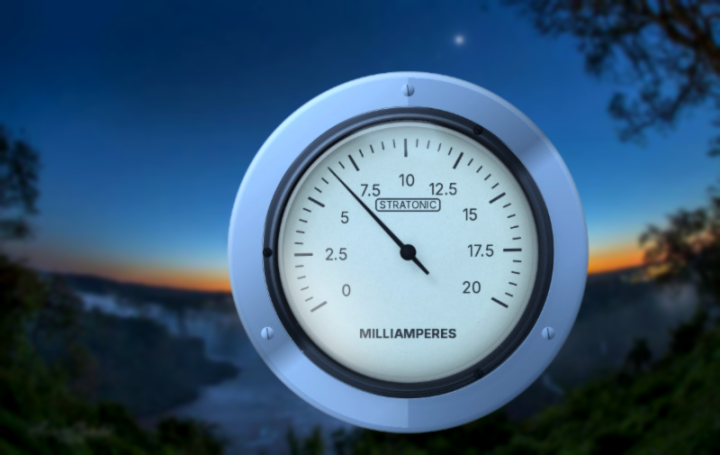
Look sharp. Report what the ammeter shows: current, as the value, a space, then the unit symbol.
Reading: 6.5 mA
